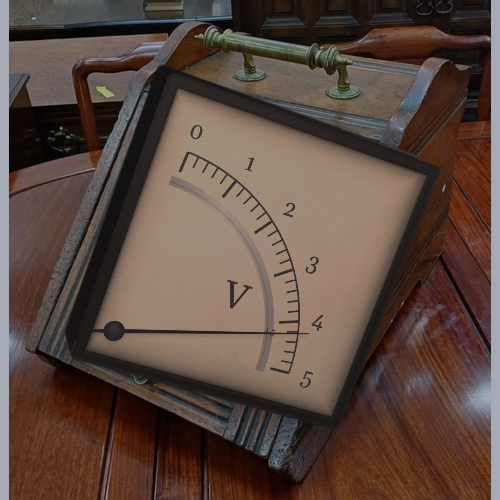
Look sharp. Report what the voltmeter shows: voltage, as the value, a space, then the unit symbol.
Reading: 4.2 V
